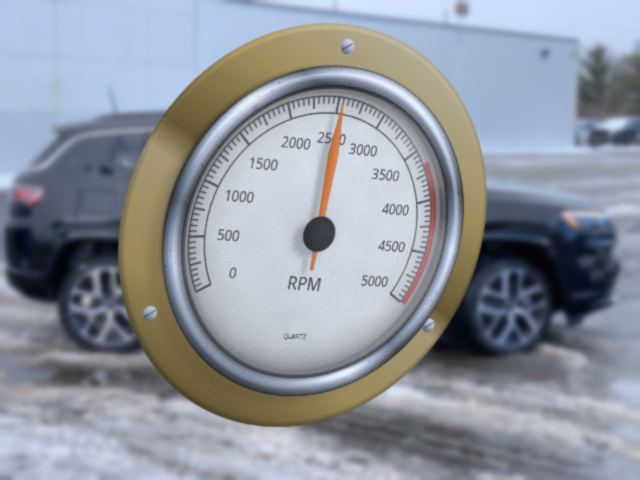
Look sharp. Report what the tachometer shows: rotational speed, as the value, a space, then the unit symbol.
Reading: 2500 rpm
